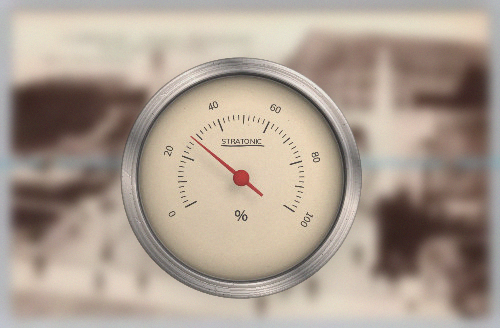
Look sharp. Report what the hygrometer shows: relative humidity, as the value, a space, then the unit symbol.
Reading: 28 %
